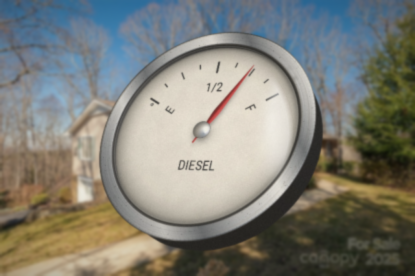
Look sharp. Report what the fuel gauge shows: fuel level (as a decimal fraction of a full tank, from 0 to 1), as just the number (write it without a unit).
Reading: 0.75
